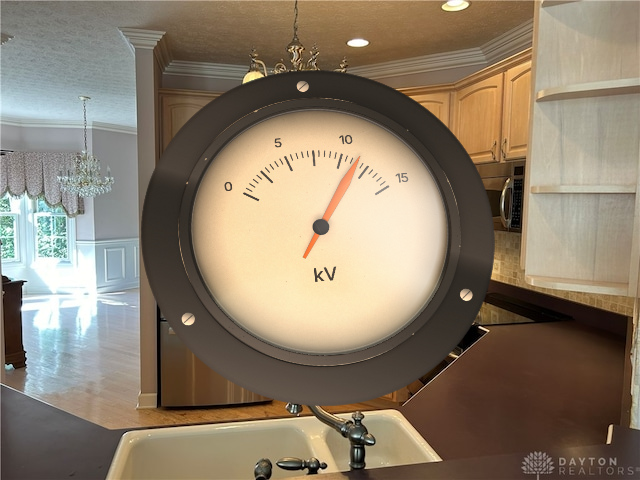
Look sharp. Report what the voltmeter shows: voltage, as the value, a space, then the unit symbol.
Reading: 11.5 kV
